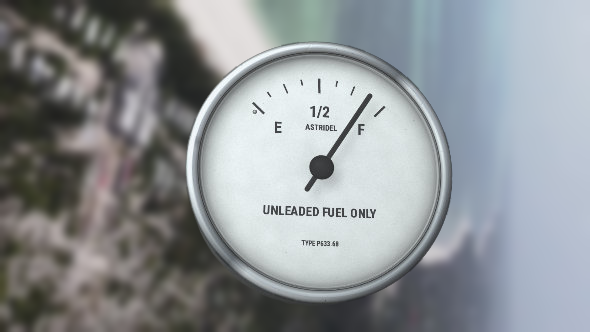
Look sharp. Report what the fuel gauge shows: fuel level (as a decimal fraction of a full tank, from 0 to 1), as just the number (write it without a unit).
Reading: 0.875
